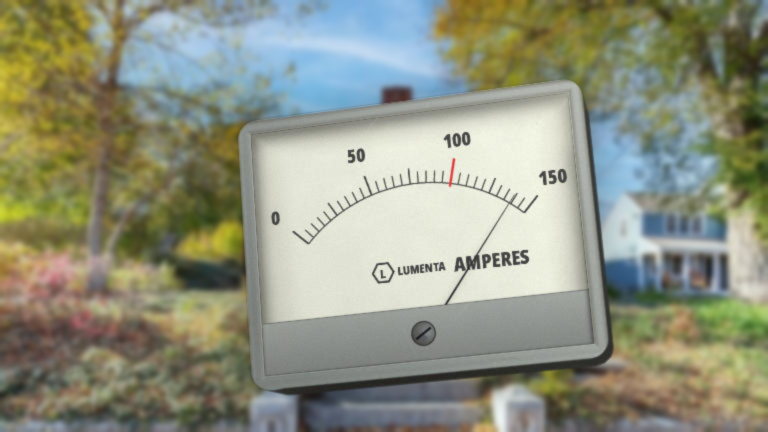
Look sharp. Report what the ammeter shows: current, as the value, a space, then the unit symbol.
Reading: 140 A
